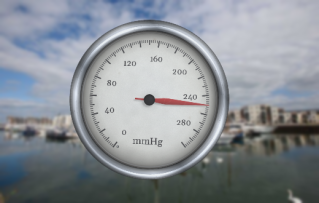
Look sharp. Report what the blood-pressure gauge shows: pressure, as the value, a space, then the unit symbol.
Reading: 250 mmHg
